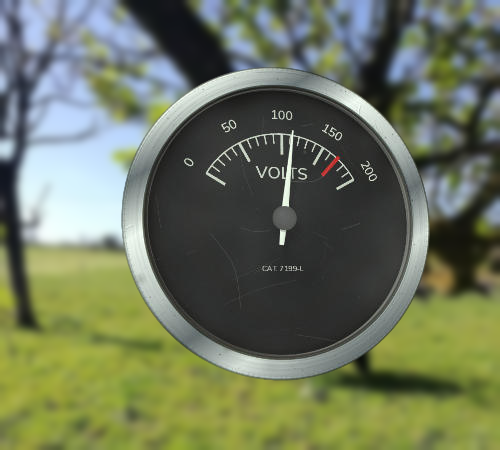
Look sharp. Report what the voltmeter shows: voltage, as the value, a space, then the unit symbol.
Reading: 110 V
